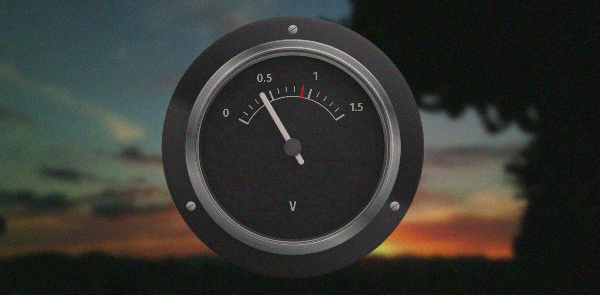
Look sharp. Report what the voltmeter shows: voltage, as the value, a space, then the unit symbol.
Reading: 0.4 V
